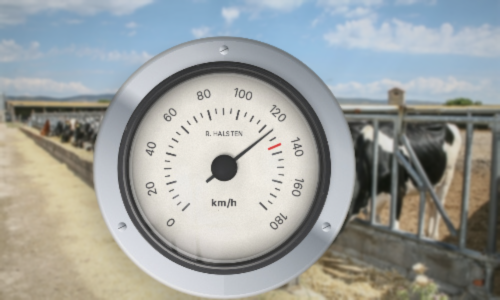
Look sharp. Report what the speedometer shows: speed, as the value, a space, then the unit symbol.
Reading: 125 km/h
